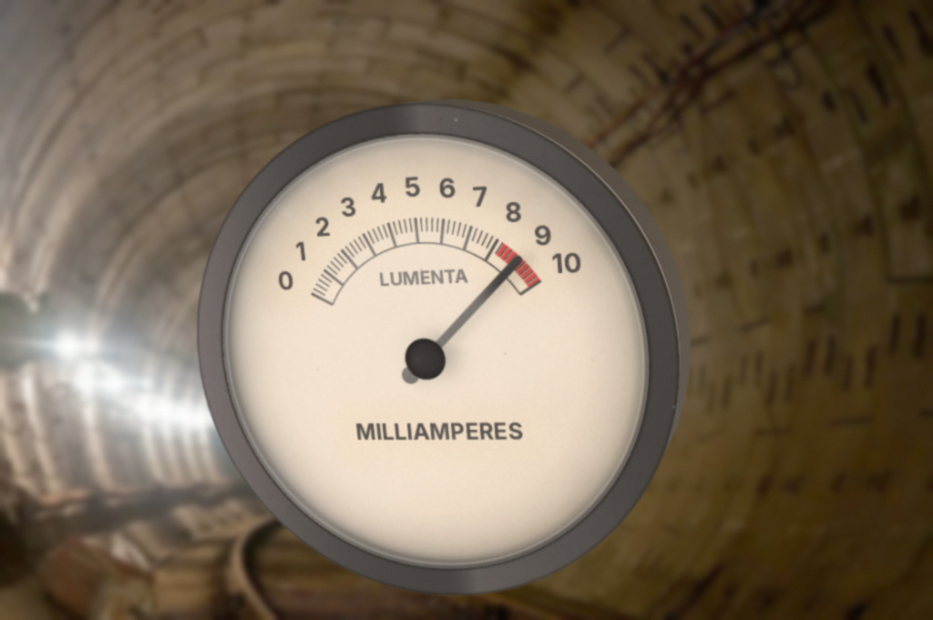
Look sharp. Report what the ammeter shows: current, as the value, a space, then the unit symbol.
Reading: 9 mA
